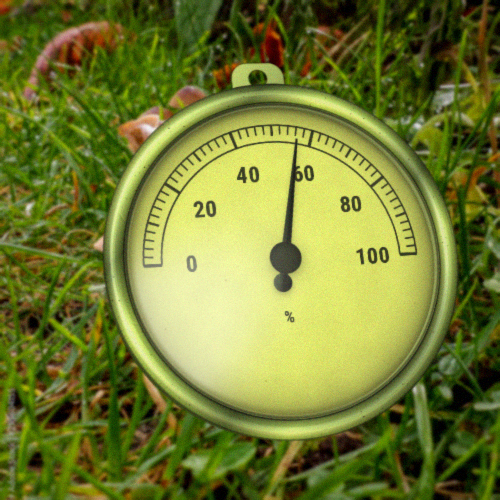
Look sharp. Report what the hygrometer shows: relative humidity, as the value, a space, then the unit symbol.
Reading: 56 %
